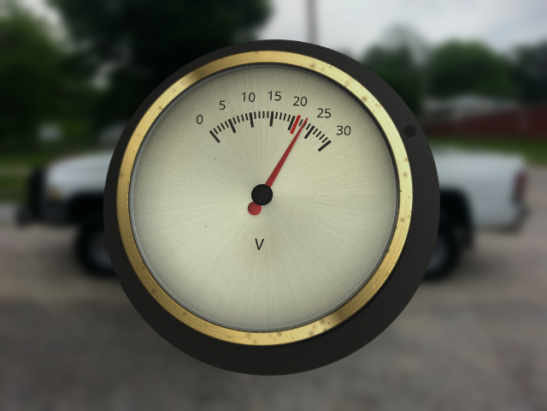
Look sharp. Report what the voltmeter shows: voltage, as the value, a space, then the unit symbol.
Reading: 23 V
